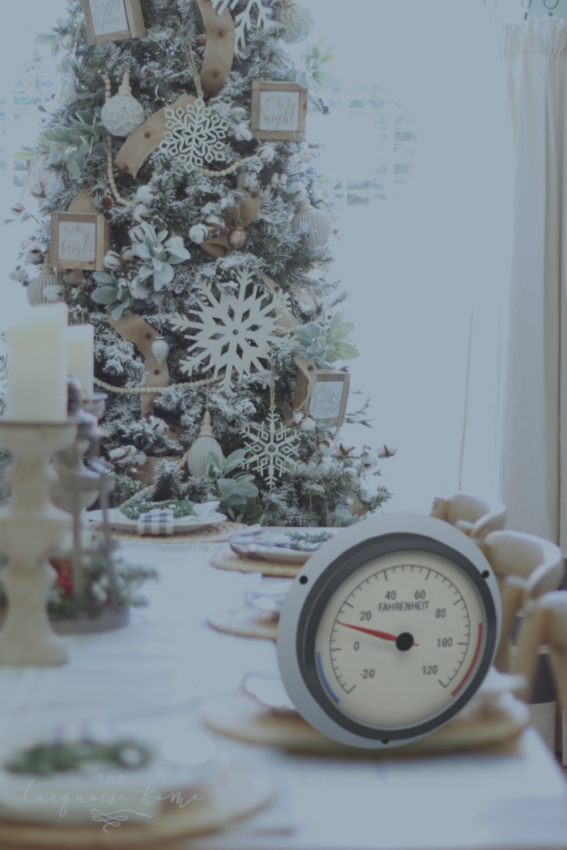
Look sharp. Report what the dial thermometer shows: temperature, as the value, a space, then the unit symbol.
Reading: 12 °F
